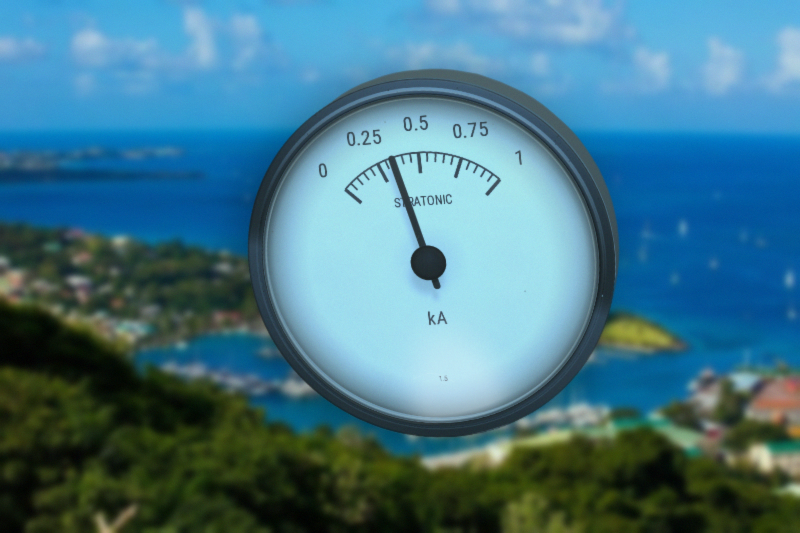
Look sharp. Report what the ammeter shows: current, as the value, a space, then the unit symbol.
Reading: 0.35 kA
